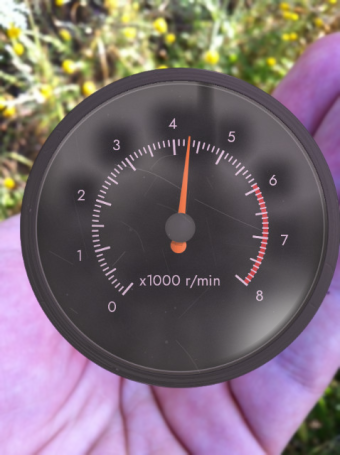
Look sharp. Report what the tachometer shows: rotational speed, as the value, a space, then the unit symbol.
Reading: 4300 rpm
